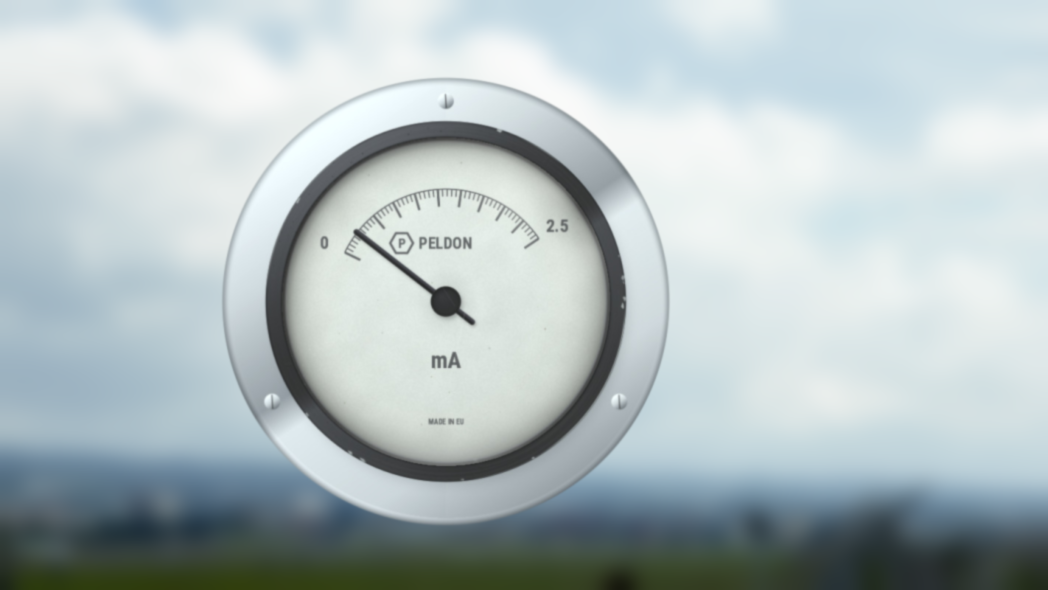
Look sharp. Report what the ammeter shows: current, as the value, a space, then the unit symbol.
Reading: 0.25 mA
